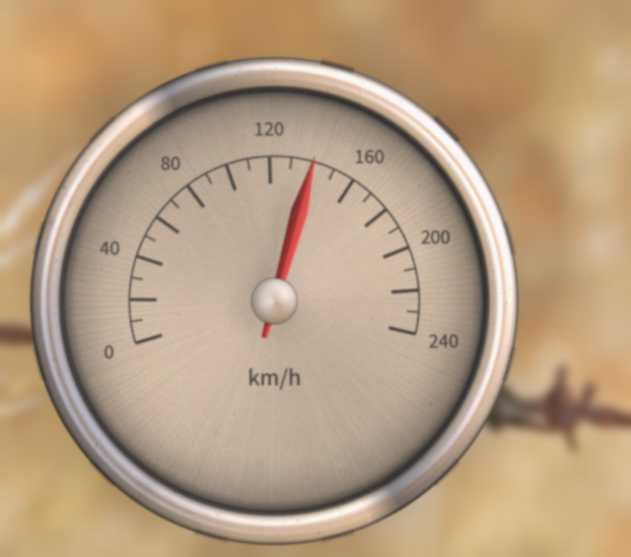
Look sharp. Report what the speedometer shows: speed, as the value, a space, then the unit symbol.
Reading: 140 km/h
